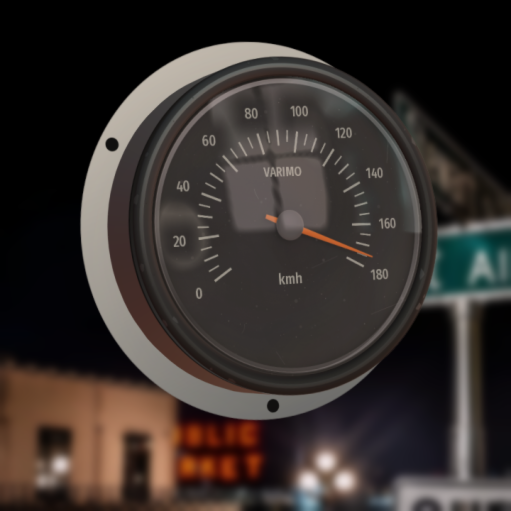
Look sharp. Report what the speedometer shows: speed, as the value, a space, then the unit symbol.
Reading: 175 km/h
